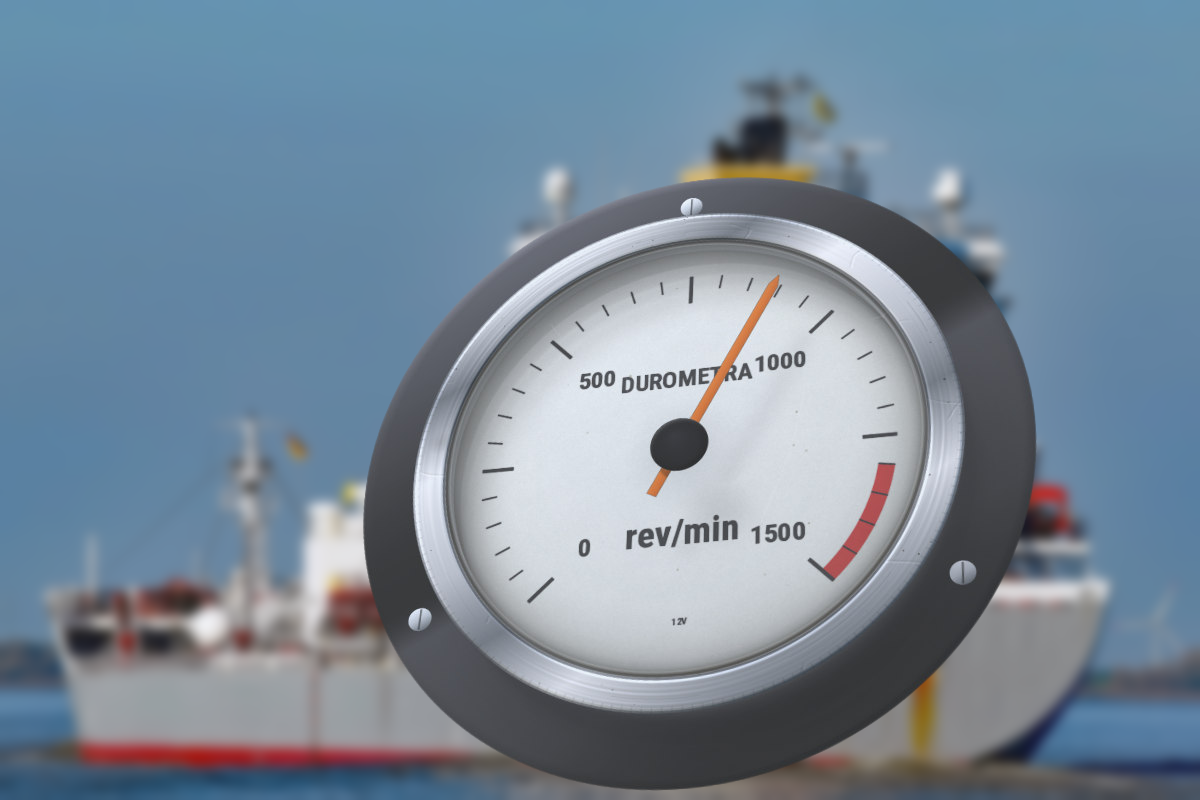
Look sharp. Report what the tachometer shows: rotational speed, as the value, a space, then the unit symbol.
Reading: 900 rpm
